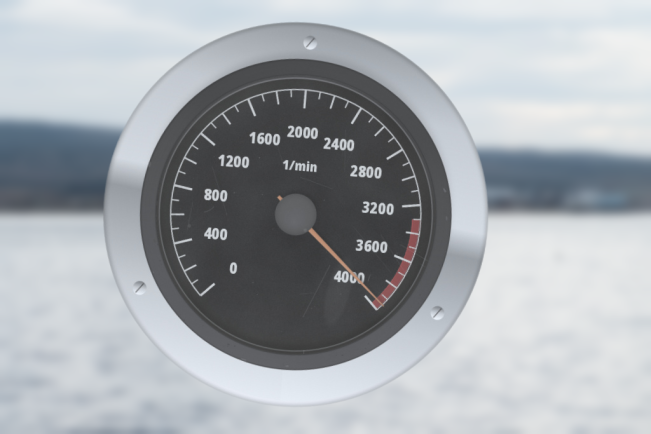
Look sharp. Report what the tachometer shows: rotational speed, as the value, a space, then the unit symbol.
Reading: 3950 rpm
